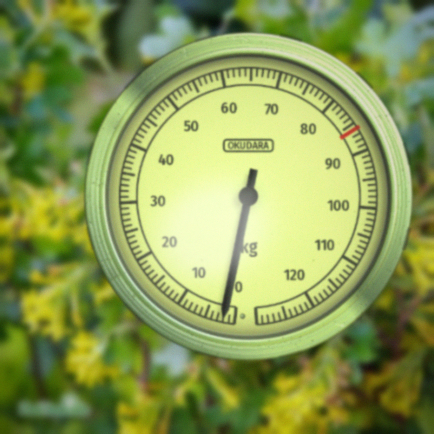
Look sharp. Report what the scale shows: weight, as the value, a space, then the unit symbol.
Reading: 2 kg
